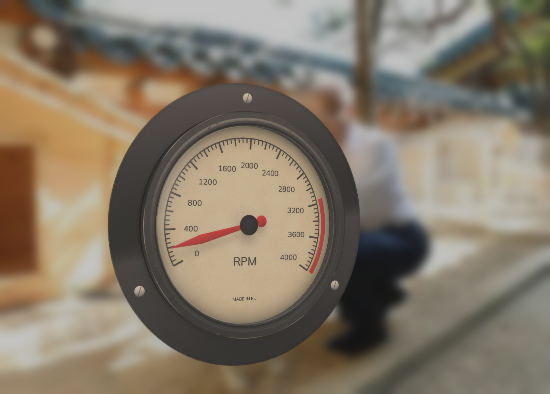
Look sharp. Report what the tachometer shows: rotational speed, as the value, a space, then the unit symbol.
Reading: 200 rpm
